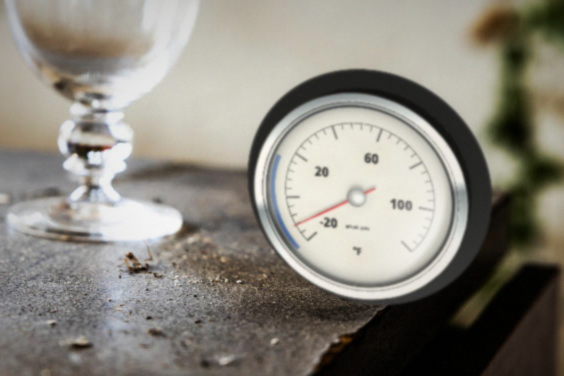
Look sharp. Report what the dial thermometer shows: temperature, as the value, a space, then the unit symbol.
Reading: -12 °F
